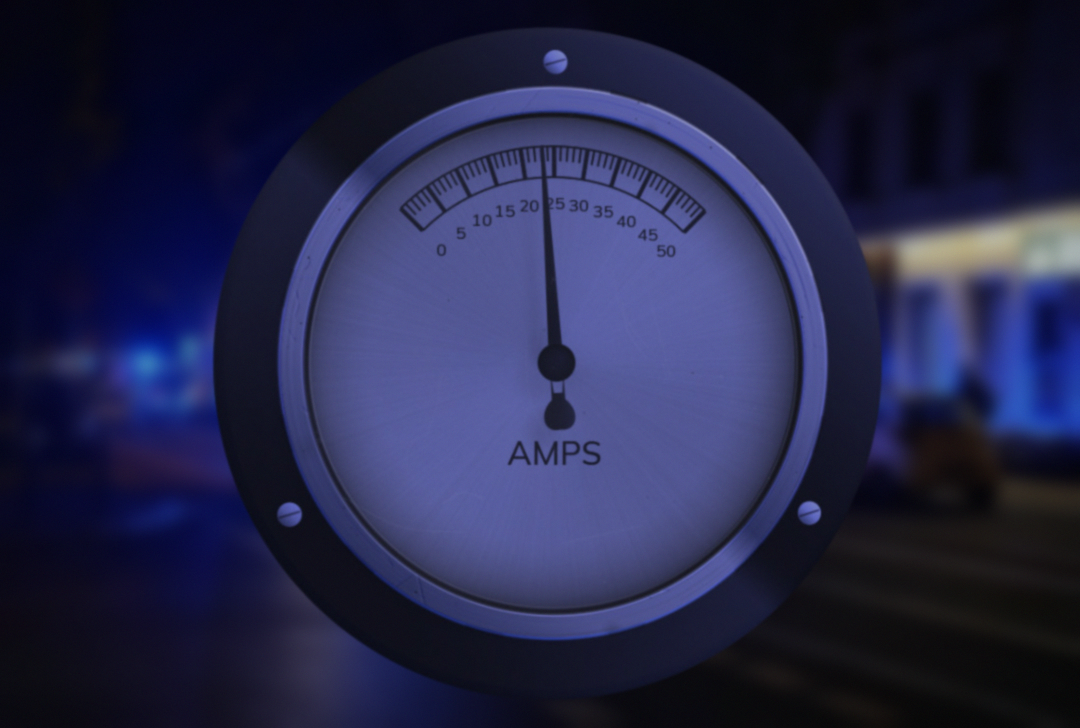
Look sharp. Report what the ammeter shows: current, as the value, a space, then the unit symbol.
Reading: 23 A
